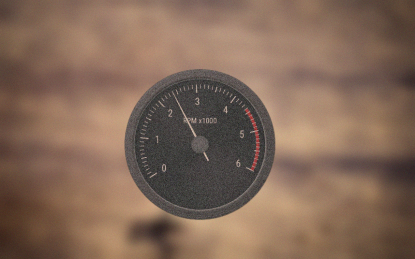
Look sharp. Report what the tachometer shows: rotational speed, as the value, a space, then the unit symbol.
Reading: 2400 rpm
